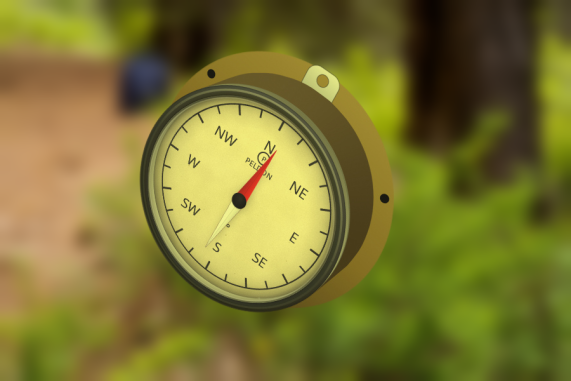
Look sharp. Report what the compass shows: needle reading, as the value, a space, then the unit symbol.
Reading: 7.5 °
